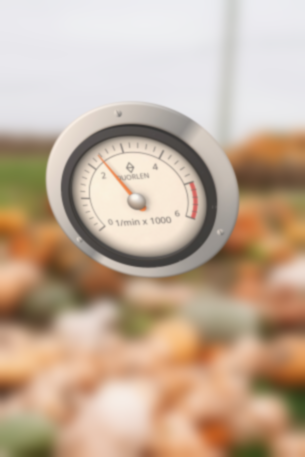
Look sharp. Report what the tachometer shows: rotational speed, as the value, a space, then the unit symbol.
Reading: 2400 rpm
